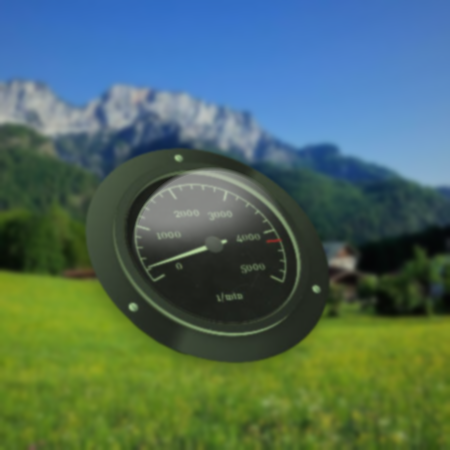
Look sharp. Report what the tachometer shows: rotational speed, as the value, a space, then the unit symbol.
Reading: 200 rpm
